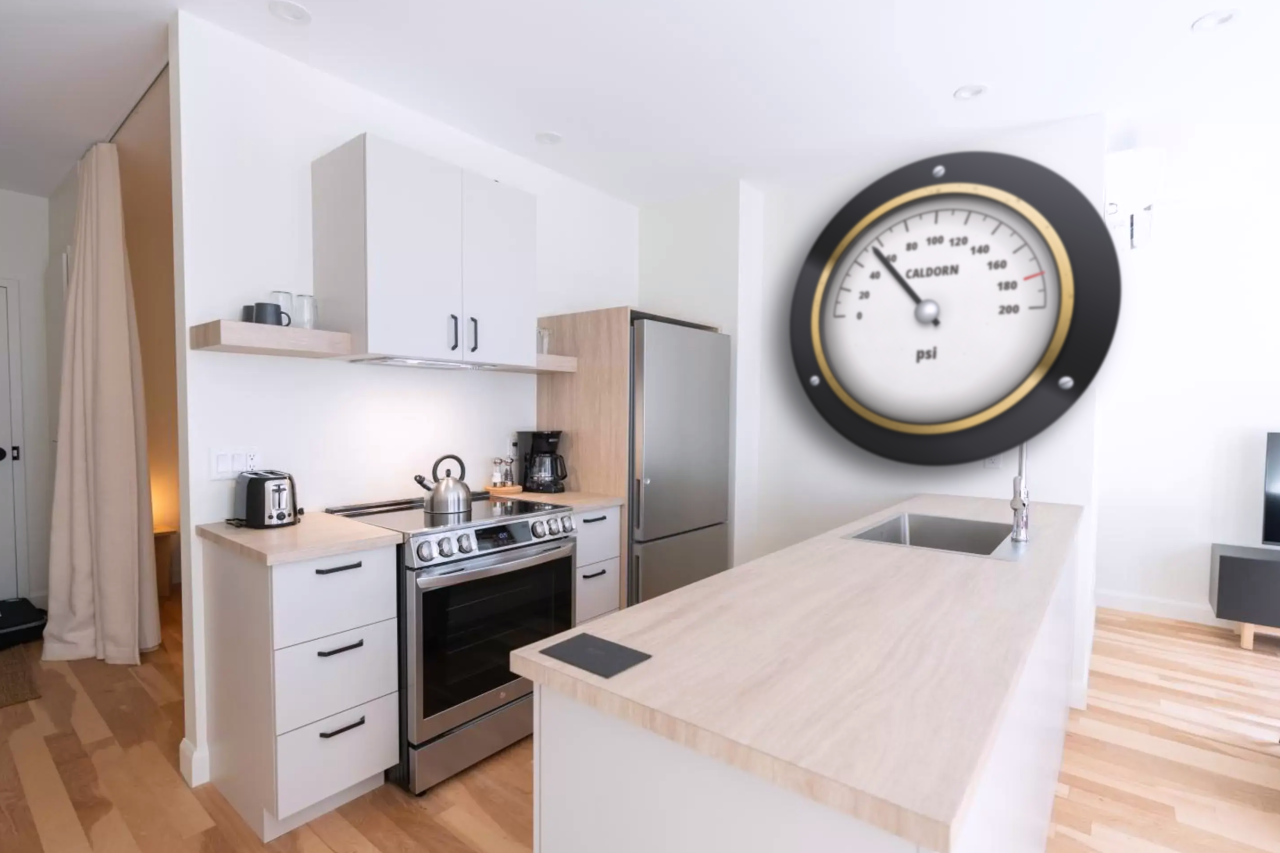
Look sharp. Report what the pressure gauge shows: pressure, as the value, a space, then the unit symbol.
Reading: 55 psi
